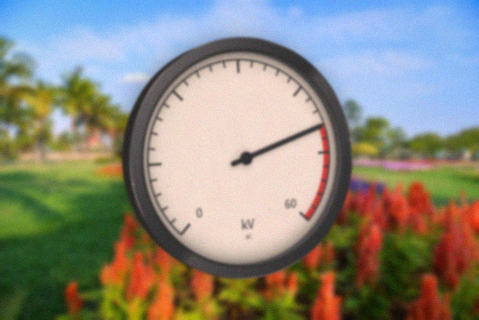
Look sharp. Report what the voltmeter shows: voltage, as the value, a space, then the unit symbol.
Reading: 46 kV
